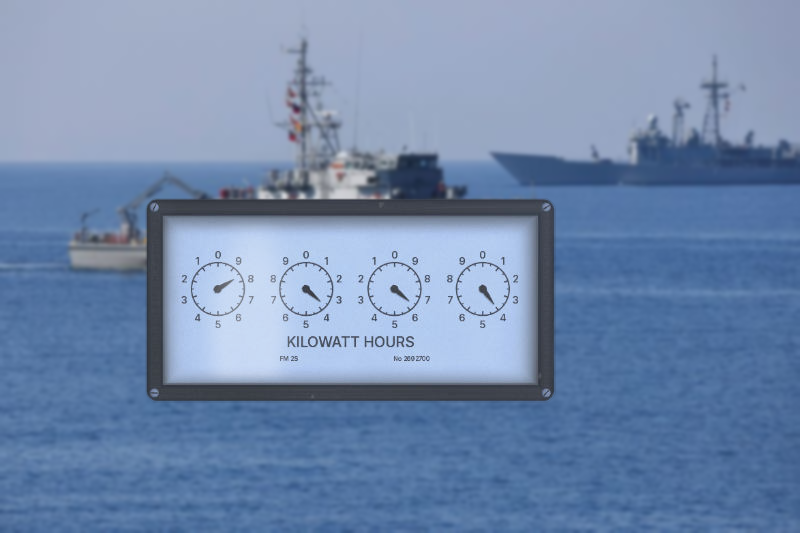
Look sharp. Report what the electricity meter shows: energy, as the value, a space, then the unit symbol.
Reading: 8364 kWh
